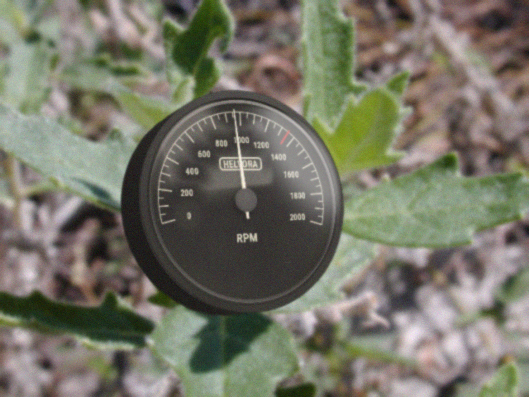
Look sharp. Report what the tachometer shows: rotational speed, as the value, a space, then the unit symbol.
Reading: 950 rpm
